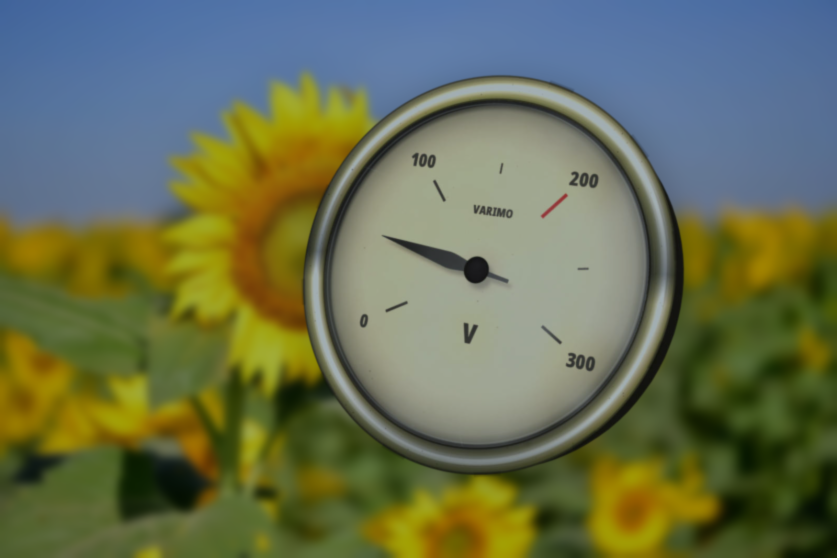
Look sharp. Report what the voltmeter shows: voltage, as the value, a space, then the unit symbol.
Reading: 50 V
